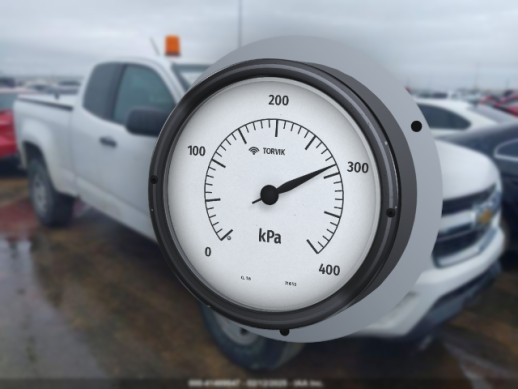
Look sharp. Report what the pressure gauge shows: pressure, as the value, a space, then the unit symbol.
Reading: 290 kPa
